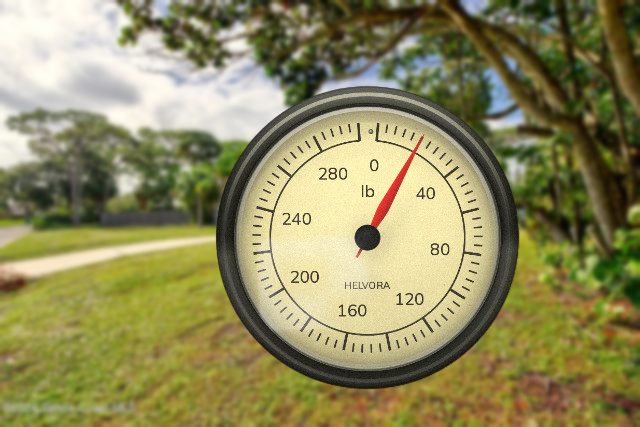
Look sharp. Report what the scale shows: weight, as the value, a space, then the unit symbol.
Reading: 20 lb
